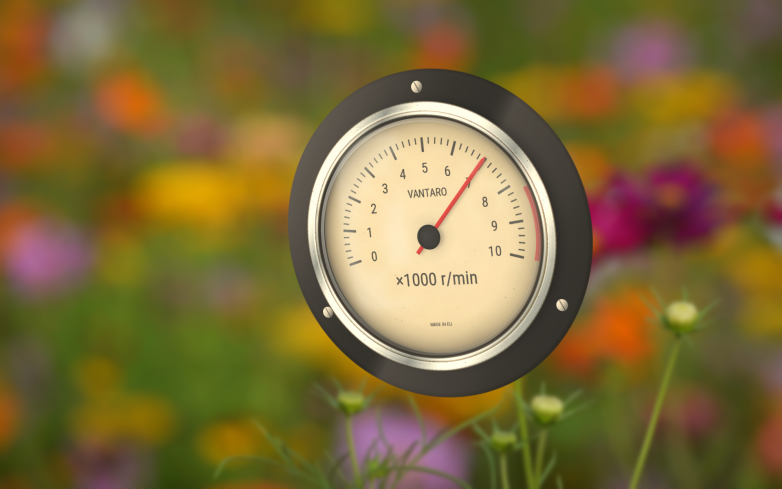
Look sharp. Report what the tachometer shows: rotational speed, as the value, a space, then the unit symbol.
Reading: 7000 rpm
